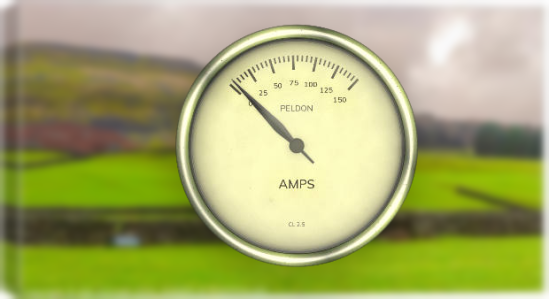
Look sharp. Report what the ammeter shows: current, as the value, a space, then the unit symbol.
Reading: 5 A
